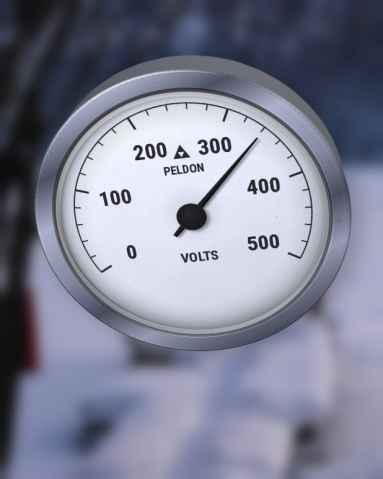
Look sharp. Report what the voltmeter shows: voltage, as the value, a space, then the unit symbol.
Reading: 340 V
